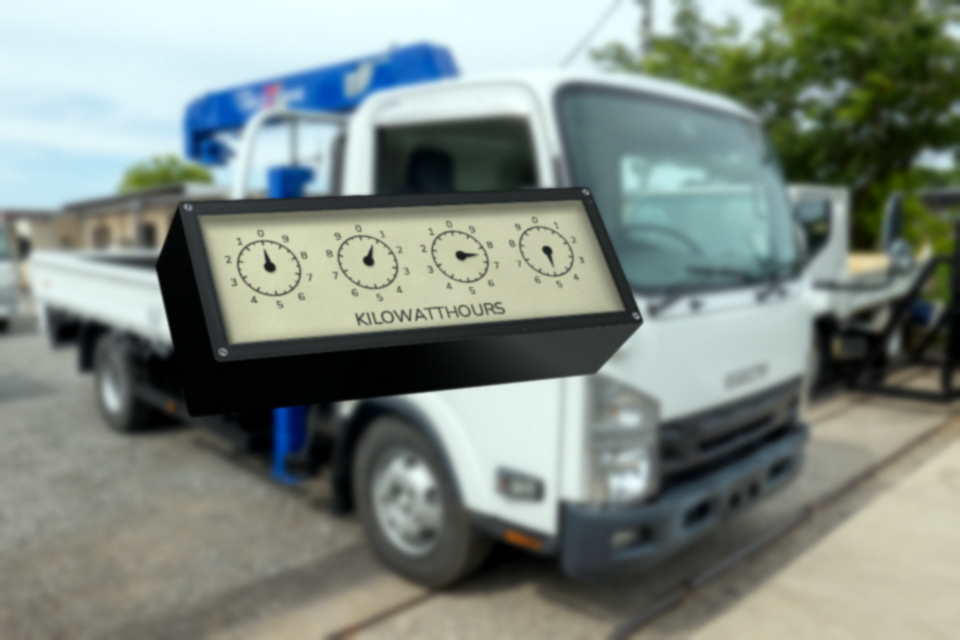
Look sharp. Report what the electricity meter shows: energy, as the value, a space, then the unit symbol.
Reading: 75 kWh
